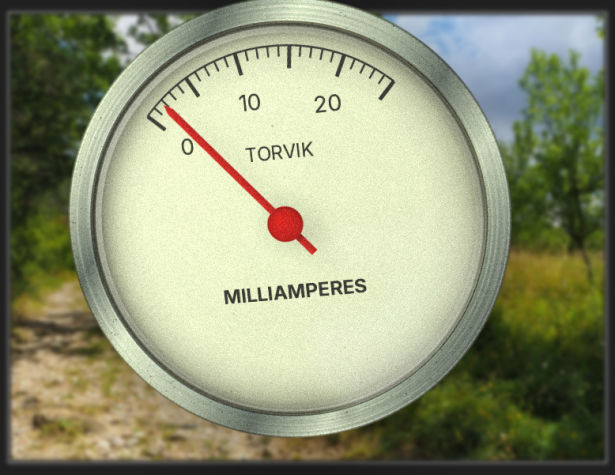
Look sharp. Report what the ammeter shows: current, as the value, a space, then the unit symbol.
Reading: 2 mA
